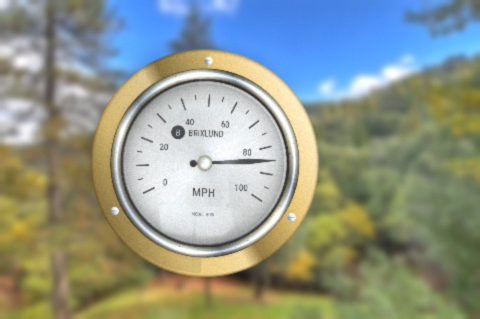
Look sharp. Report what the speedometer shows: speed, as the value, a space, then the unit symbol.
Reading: 85 mph
